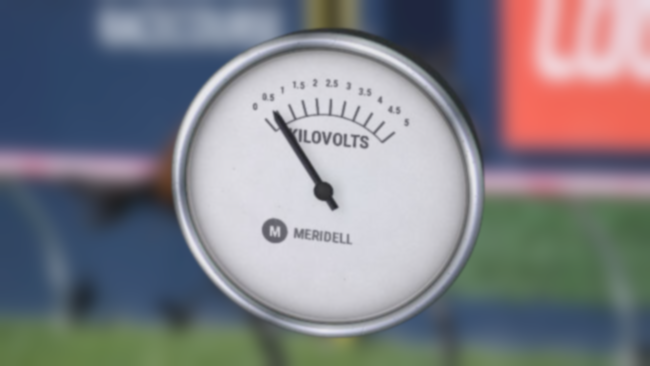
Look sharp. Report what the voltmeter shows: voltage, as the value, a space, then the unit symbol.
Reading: 0.5 kV
